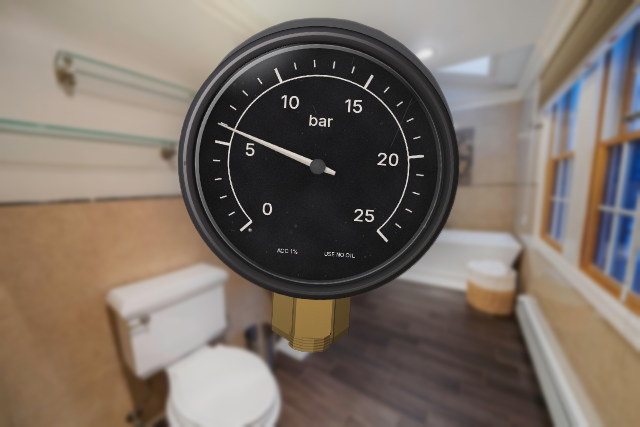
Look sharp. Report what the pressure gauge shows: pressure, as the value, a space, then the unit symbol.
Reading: 6 bar
